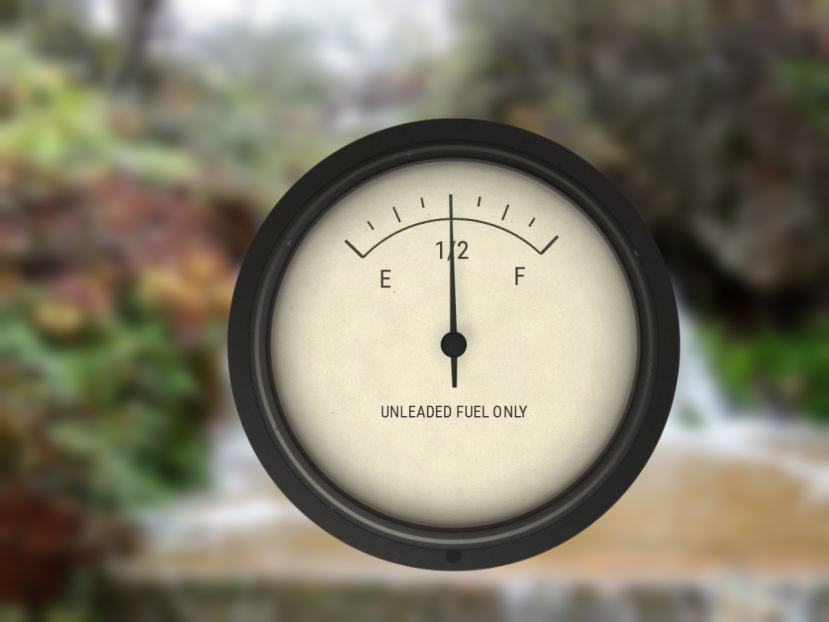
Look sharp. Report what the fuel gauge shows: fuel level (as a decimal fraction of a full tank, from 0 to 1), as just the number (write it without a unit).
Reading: 0.5
